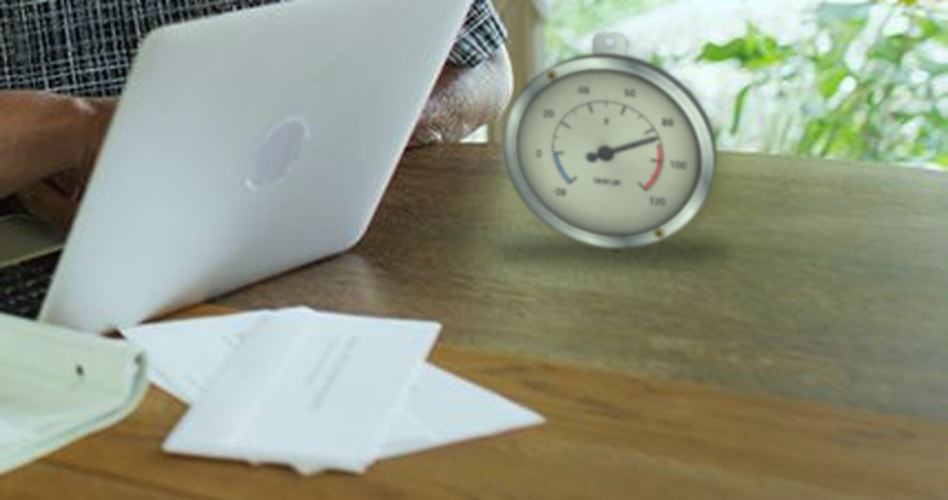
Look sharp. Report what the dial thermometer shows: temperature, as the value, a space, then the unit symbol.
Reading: 85 °F
